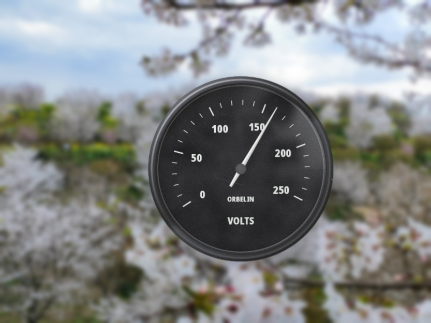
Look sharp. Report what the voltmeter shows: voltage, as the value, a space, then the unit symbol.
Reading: 160 V
